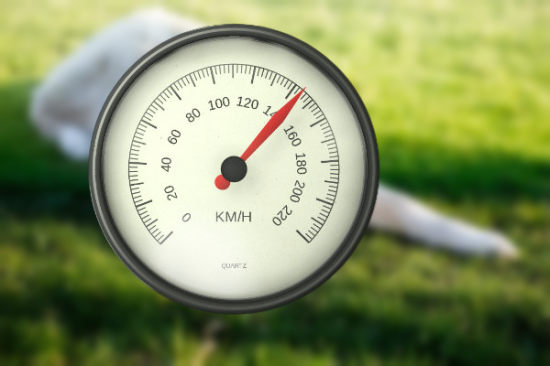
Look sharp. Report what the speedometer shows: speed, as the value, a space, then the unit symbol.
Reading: 144 km/h
